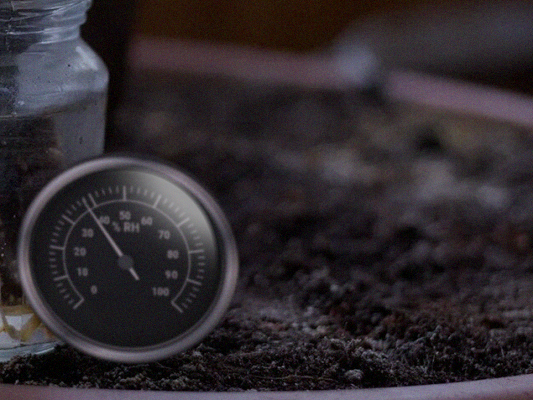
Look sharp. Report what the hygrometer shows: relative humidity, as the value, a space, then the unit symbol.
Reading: 38 %
